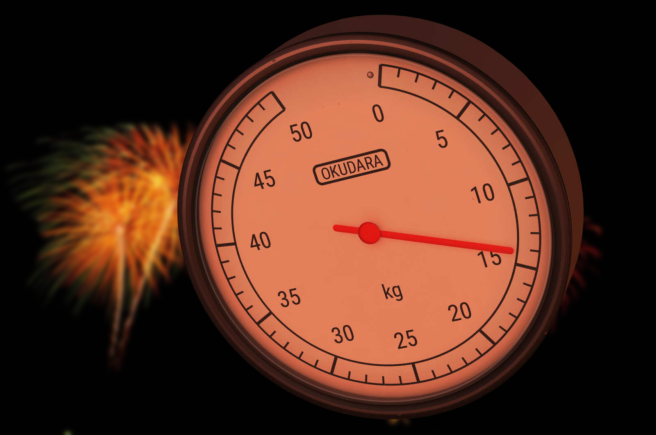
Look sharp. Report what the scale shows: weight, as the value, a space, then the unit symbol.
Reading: 14 kg
